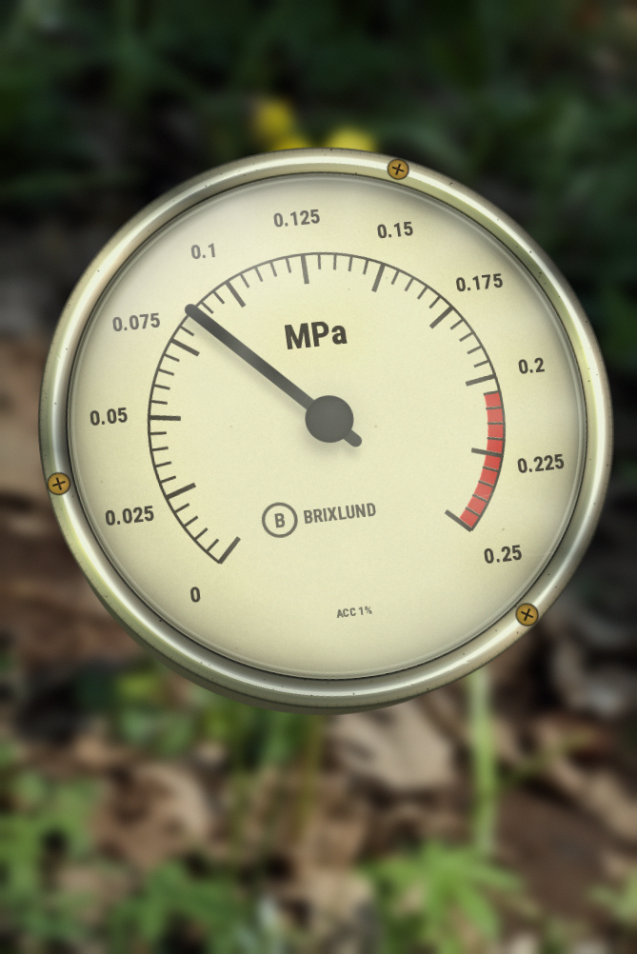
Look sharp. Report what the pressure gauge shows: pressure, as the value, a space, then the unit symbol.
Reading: 0.085 MPa
